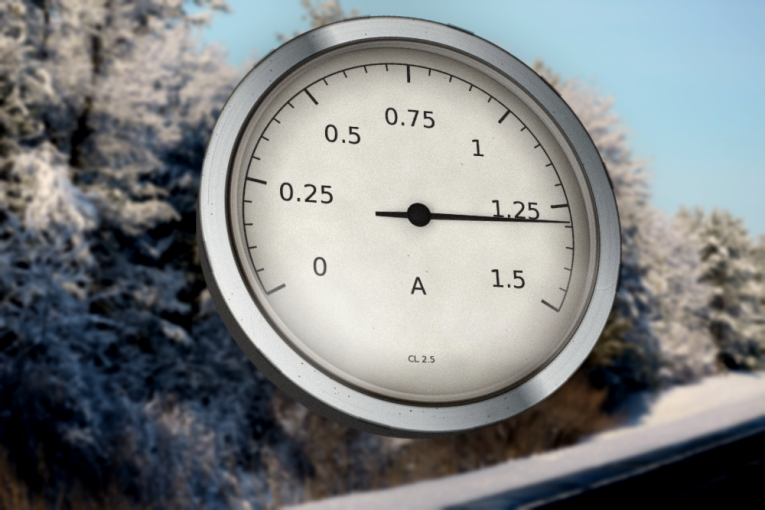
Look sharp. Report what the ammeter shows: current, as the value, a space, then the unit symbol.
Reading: 1.3 A
